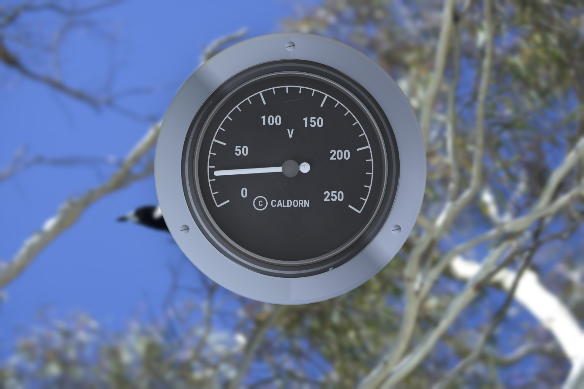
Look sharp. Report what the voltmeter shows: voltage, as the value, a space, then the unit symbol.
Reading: 25 V
